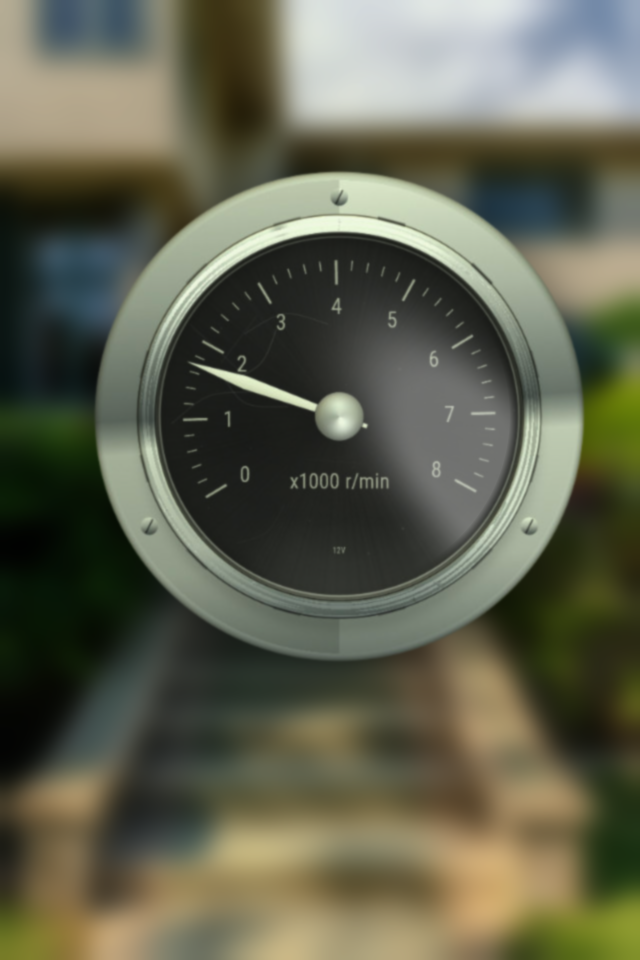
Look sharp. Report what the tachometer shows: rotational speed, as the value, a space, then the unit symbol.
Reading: 1700 rpm
